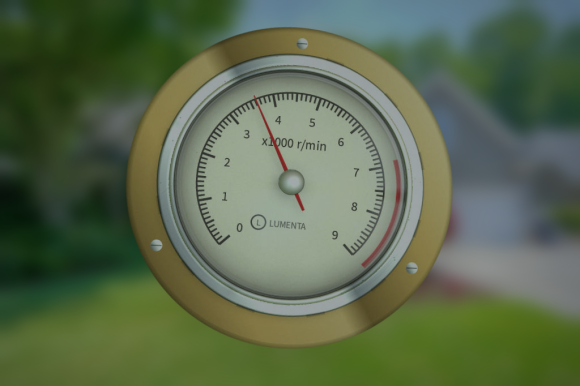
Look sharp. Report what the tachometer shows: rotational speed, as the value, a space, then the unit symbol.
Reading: 3600 rpm
